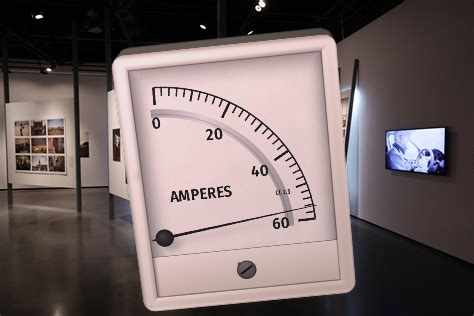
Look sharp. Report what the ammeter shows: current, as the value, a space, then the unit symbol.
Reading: 56 A
